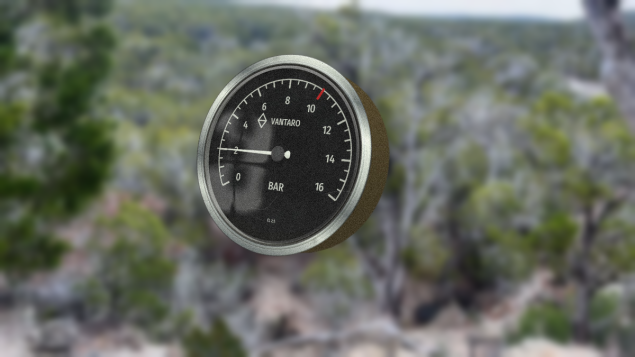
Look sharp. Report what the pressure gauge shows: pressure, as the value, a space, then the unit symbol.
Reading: 2 bar
